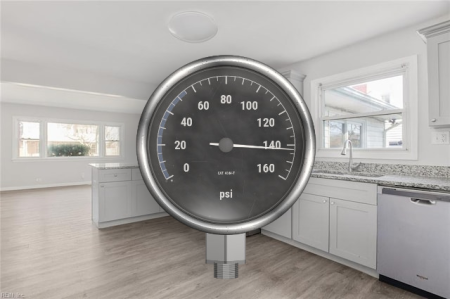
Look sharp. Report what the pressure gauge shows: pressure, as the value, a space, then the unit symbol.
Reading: 142.5 psi
